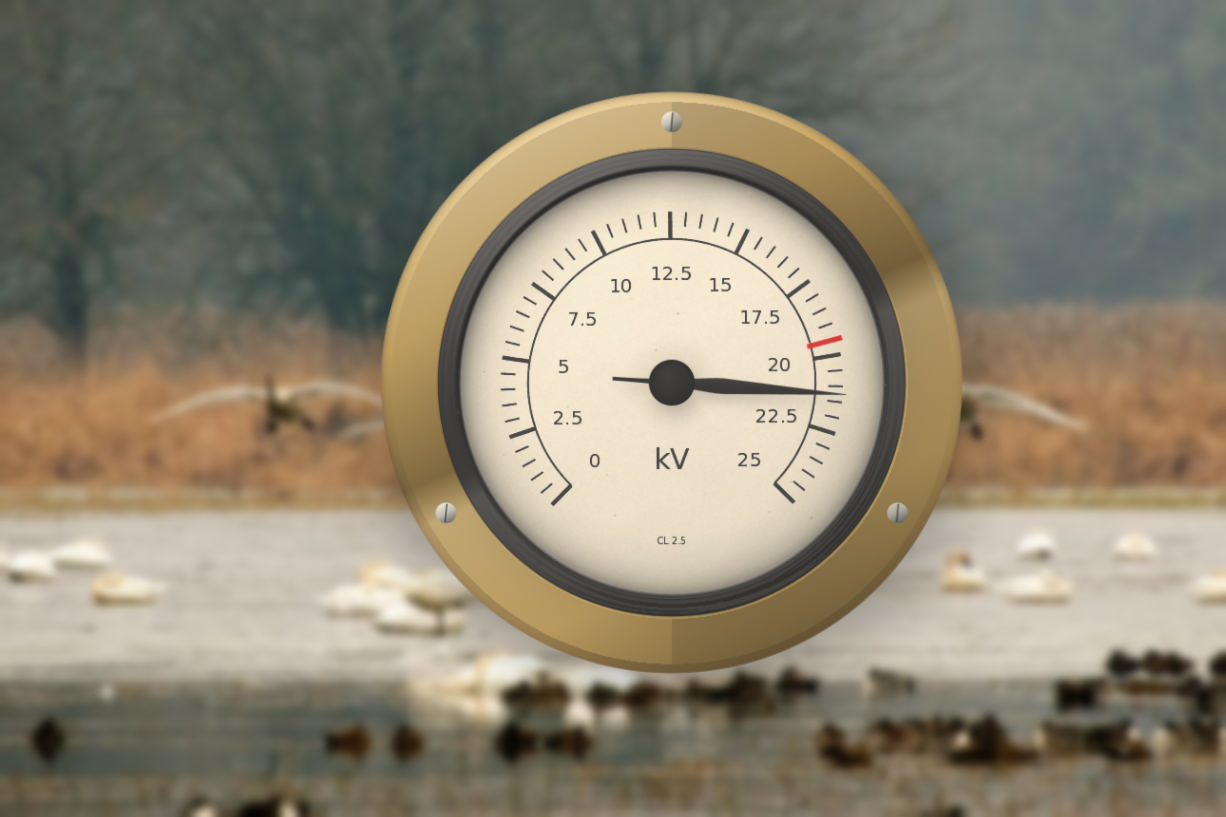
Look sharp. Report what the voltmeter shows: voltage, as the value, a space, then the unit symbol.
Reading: 21.25 kV
